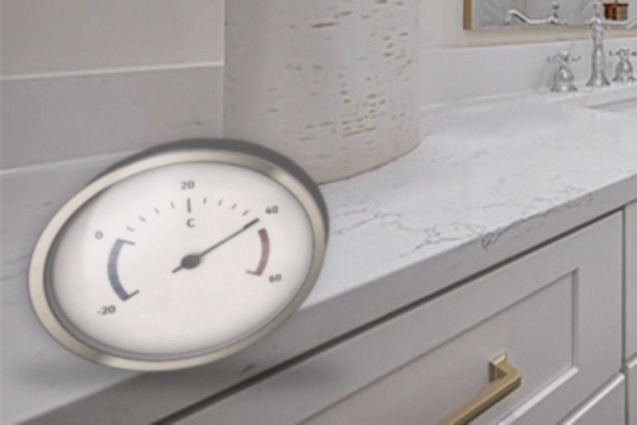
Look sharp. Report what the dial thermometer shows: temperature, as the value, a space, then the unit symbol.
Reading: 40 °C
